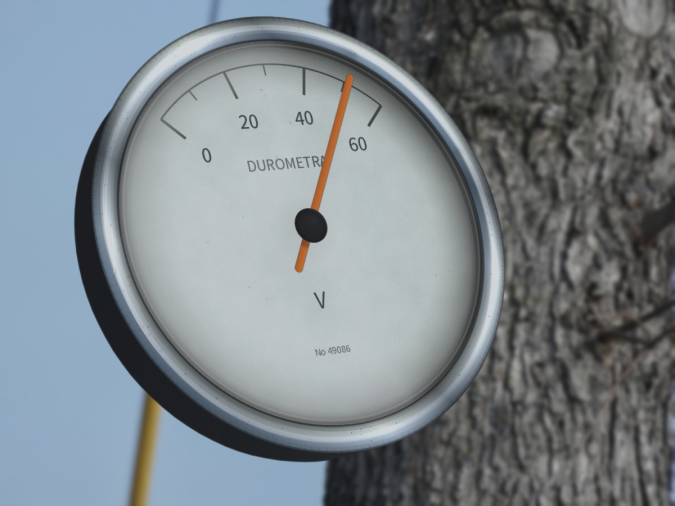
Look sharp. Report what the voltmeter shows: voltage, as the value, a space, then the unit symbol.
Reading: 50 V
